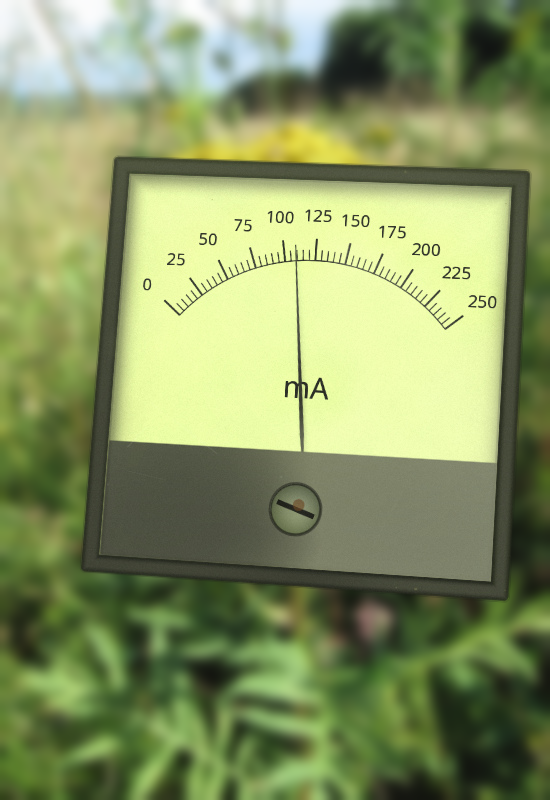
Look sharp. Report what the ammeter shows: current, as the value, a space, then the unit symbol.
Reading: 110 mA
